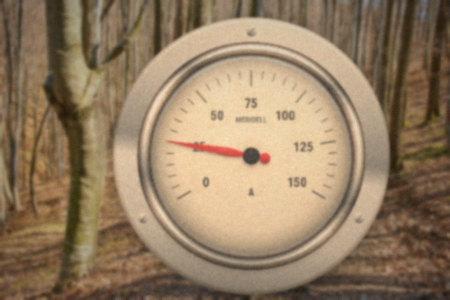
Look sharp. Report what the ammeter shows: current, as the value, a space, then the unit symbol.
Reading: 25 A
